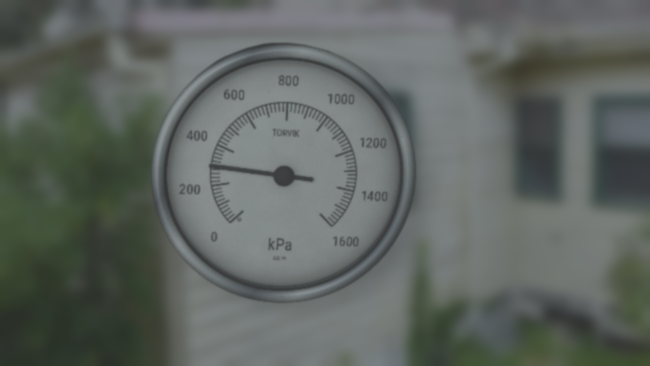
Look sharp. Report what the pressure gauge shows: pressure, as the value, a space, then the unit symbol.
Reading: 300 kPa
